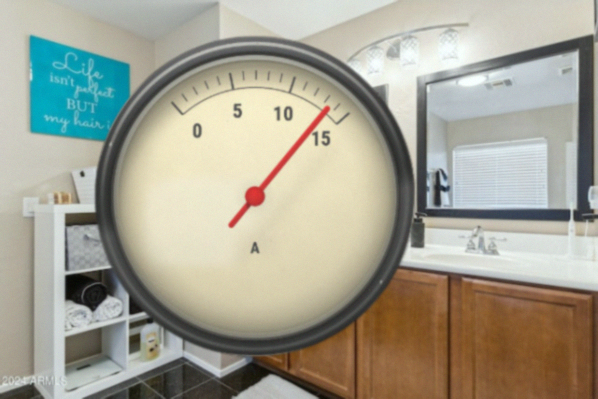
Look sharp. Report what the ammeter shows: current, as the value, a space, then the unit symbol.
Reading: 13.5 A
